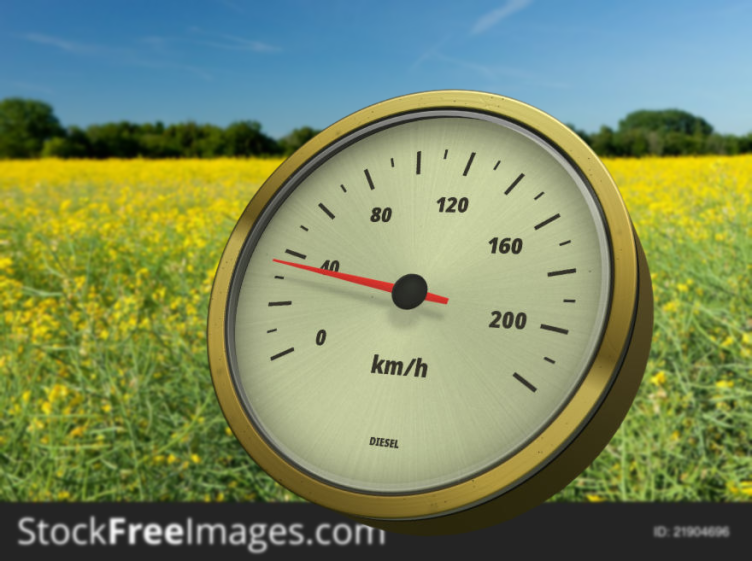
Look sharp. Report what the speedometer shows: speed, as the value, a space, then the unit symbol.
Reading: 35 km/h
